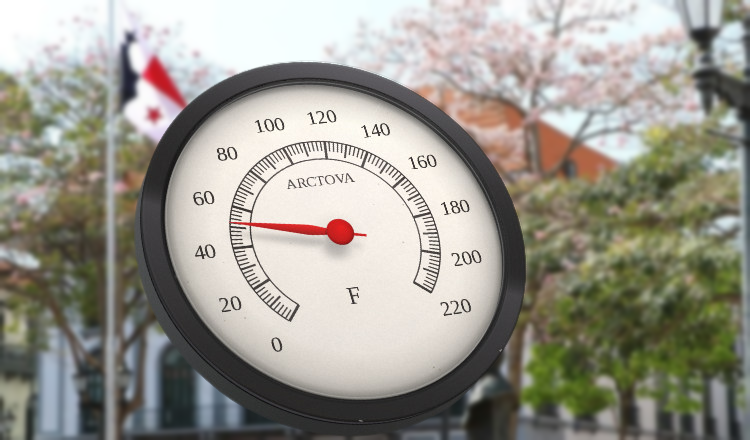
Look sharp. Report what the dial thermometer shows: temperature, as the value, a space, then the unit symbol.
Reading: 50 °F
